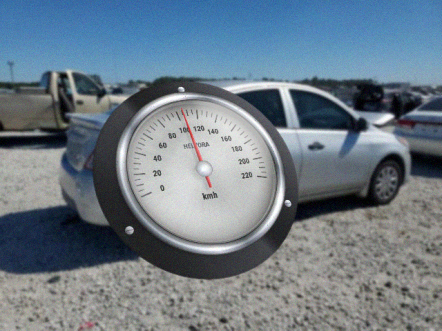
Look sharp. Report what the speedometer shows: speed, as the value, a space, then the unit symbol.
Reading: 105 km/h
